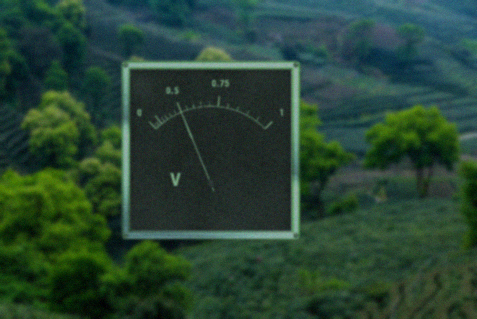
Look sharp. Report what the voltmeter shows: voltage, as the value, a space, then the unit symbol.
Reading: 0.5 V
